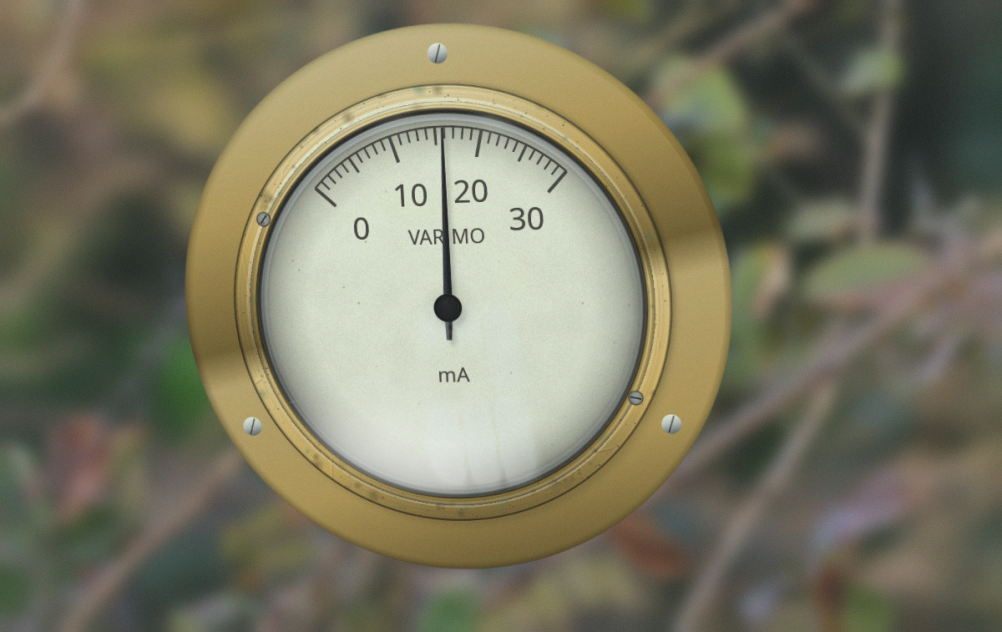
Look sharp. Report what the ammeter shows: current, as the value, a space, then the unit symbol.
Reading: 16 mA
